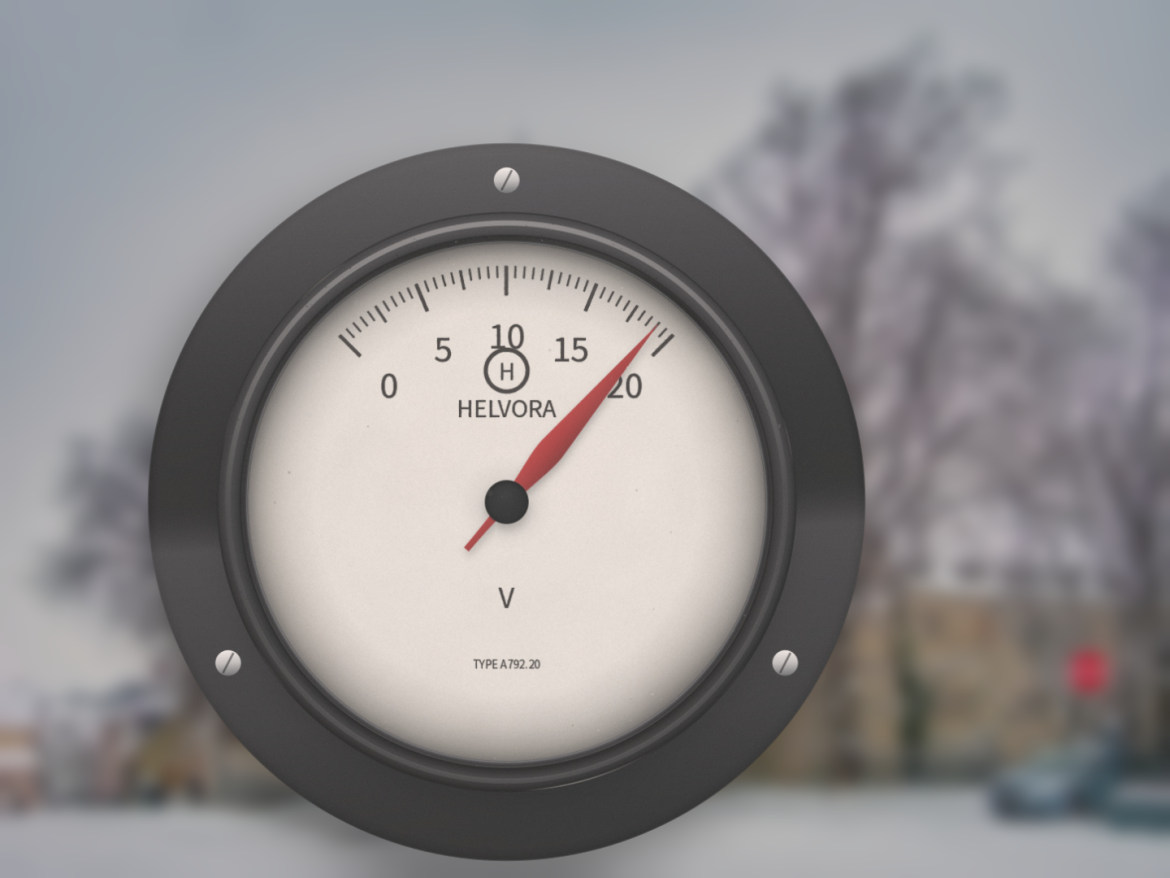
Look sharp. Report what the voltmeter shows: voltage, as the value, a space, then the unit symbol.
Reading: 19 V
